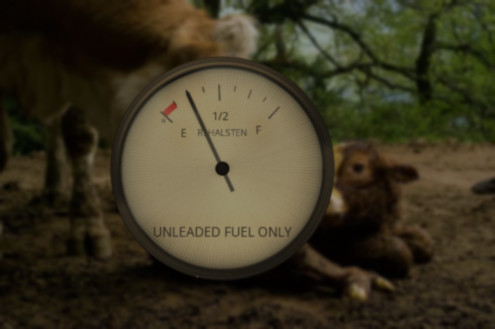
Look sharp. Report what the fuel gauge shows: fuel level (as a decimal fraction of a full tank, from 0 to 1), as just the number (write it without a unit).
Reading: 0.25
